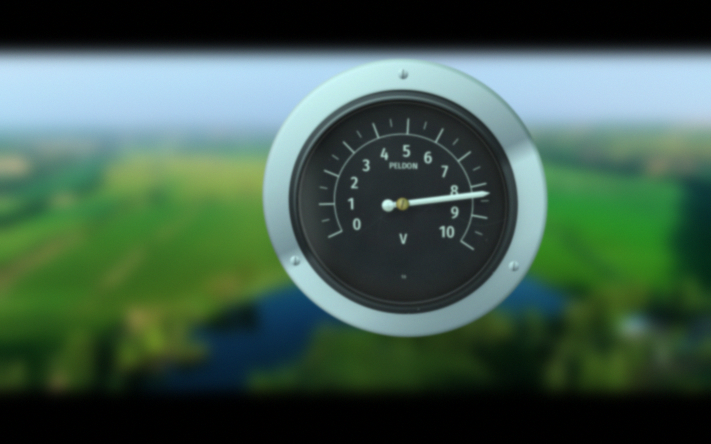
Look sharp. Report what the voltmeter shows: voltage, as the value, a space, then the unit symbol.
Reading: 8.25 V
